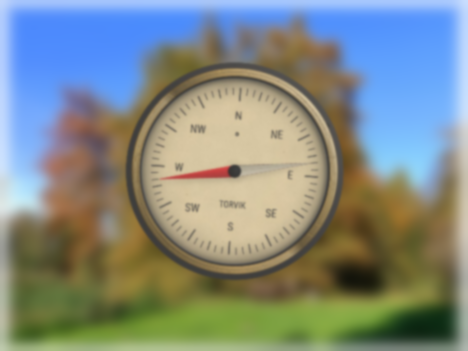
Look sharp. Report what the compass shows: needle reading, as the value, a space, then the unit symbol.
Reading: 260 °
